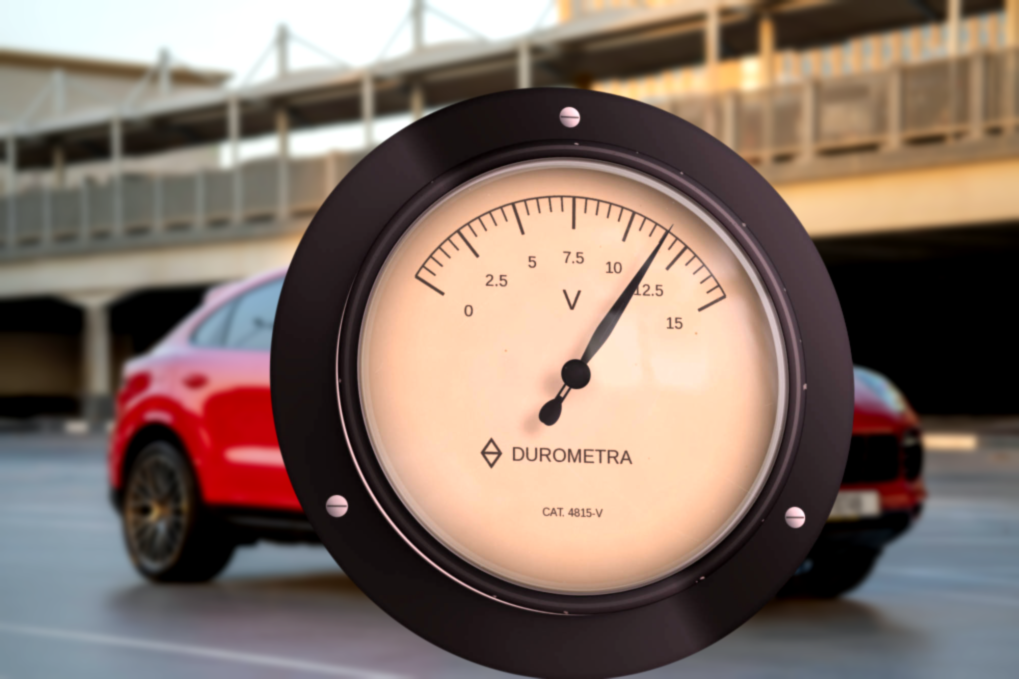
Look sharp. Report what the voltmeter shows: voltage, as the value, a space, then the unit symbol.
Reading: 11.5 V
